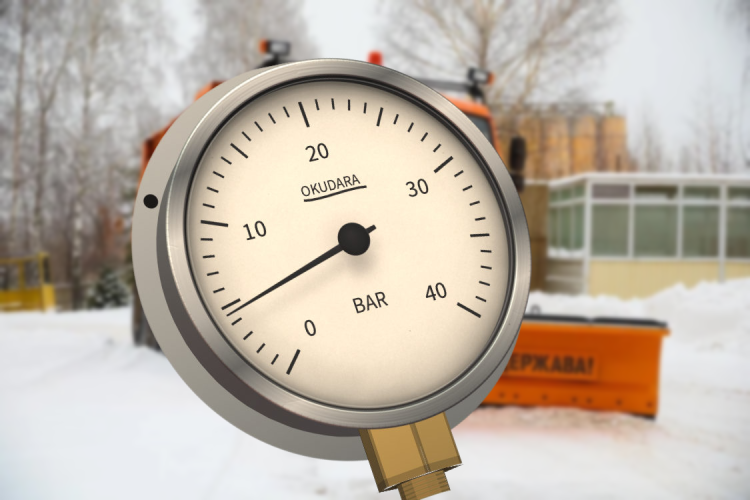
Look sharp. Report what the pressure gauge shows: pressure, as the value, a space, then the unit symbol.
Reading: 4.5 bar
